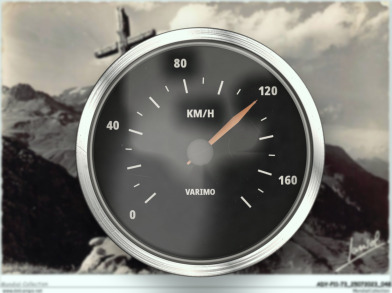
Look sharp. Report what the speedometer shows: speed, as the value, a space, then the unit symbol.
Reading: 120 km/h
